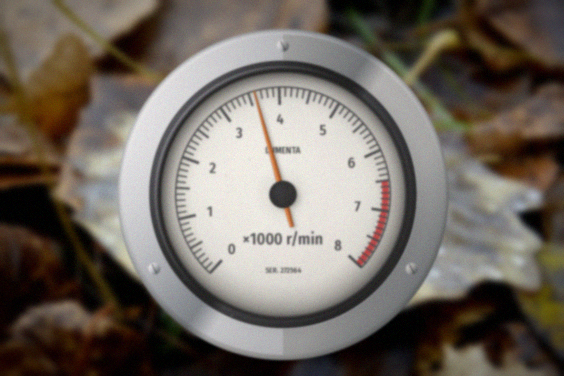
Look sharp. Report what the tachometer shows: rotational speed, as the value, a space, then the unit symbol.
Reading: 3600 rpm
